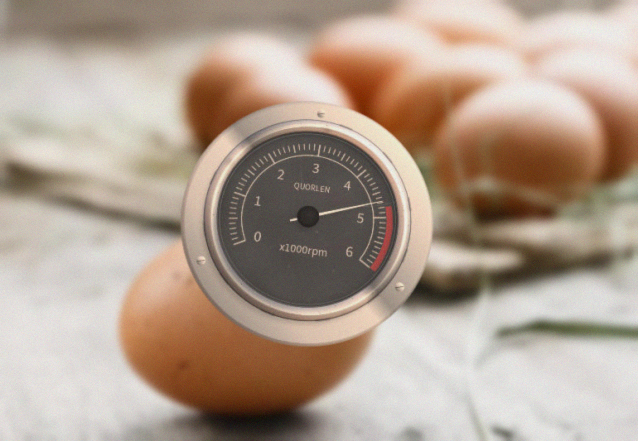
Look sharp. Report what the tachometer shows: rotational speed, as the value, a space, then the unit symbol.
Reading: 4700 rpm
